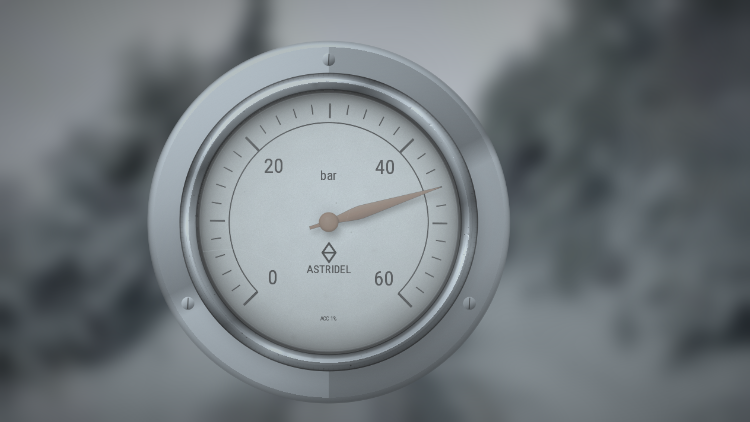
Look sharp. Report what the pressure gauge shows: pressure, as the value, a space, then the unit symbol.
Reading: 46 bar
